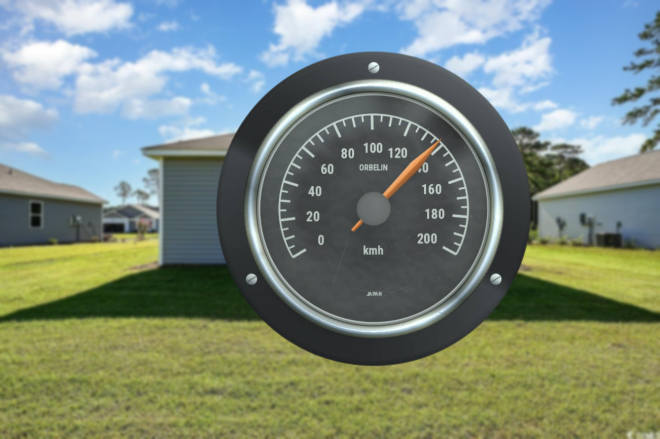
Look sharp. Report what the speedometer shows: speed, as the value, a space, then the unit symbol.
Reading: 137.5 km/h
